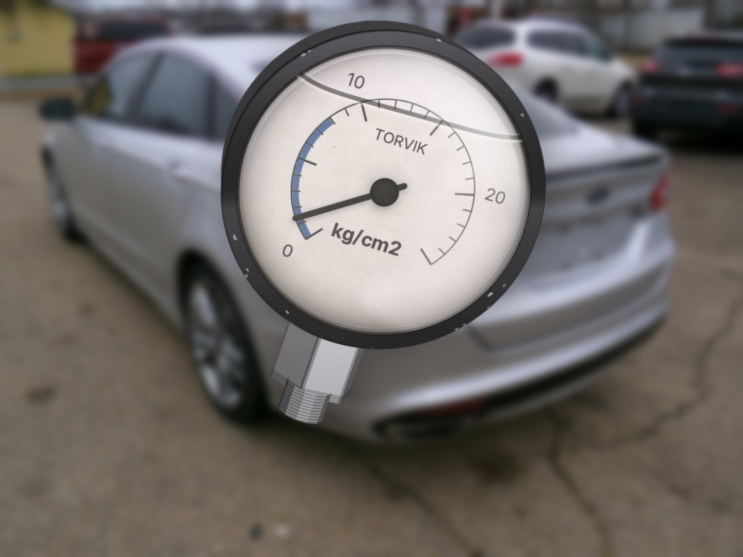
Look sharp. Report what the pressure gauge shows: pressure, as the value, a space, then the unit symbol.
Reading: 1.5 kg/cm²
